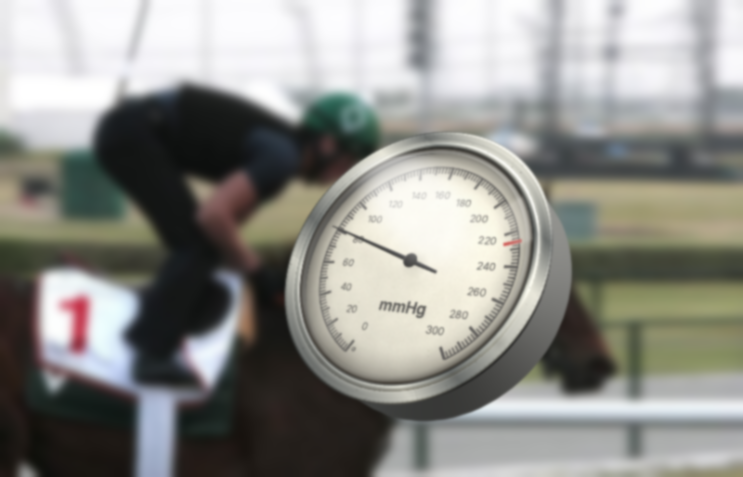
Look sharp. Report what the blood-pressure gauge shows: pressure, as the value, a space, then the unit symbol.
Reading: 80 mmHg
